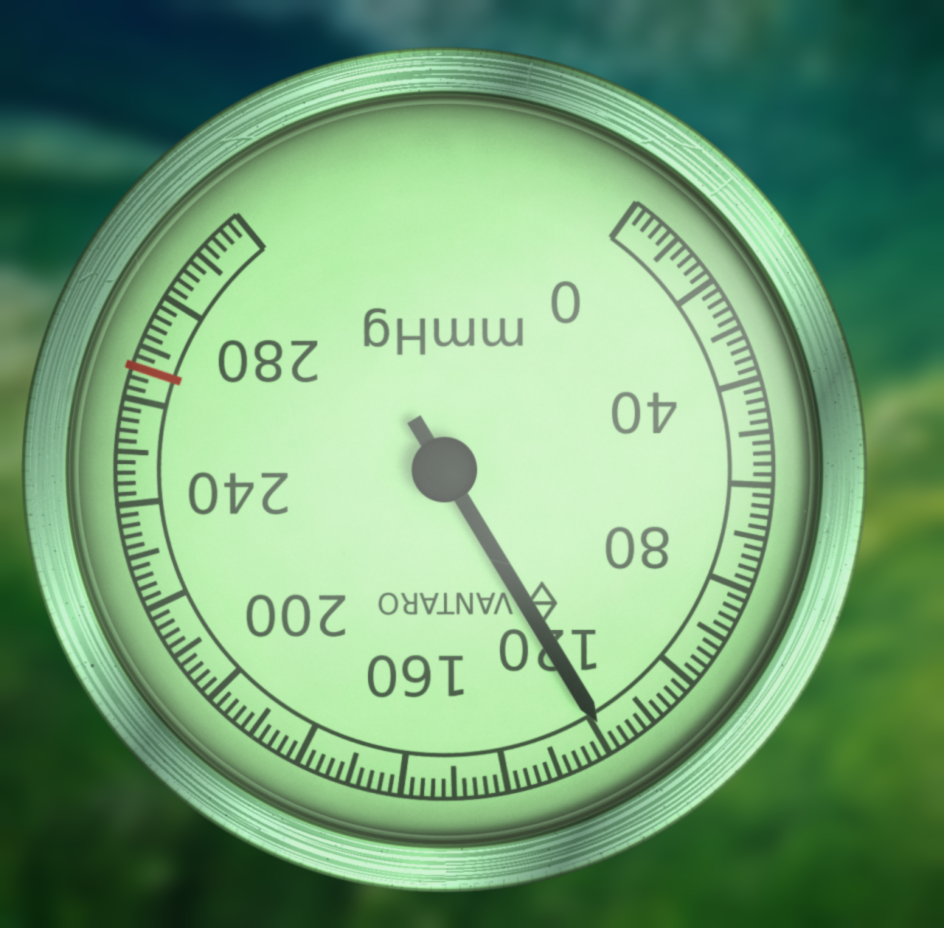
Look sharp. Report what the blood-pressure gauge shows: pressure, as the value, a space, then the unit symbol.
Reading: 119 mmHg
